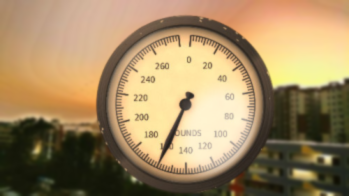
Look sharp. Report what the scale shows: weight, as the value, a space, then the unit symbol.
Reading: 160 lb
